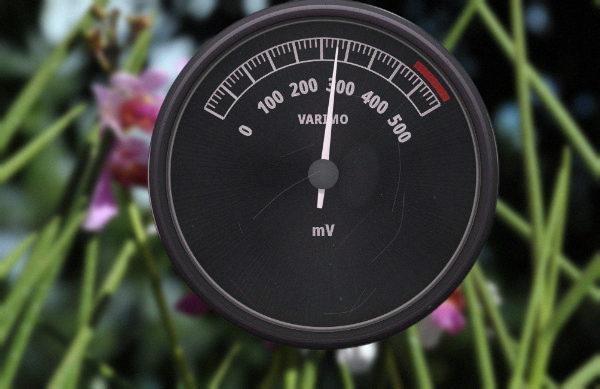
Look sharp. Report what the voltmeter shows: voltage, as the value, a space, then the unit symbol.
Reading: 280 mV
